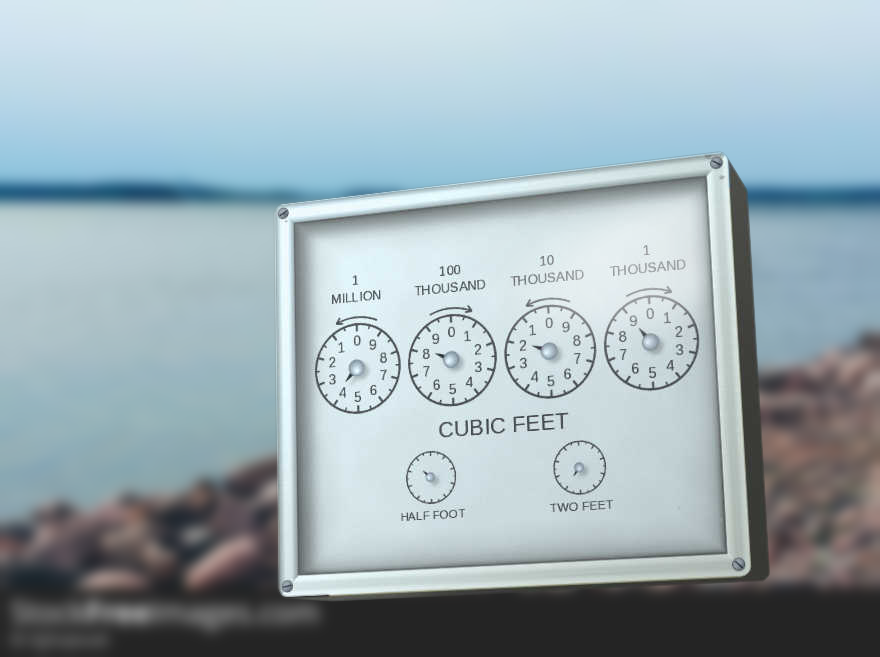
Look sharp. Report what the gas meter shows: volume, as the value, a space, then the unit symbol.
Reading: 381900 ft³
